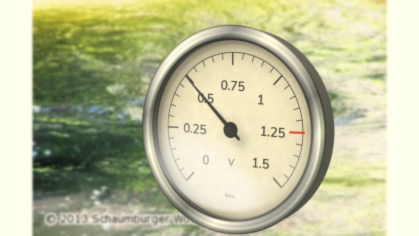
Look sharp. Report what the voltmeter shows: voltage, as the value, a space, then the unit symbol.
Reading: 0.5 V
